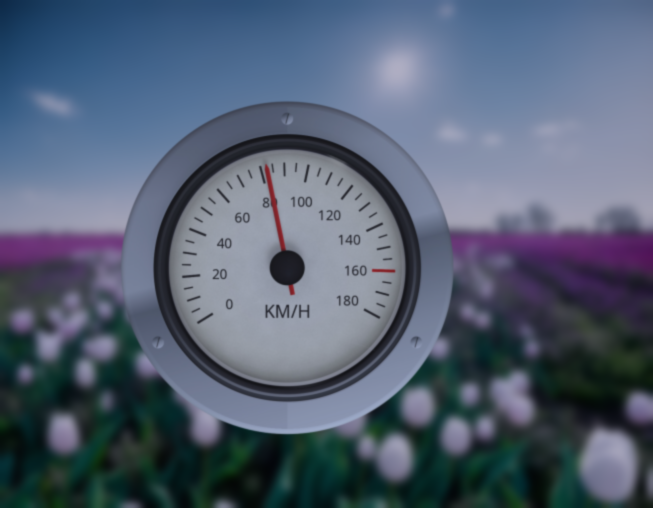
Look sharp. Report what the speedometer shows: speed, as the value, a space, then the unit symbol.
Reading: 82.5 km/h
